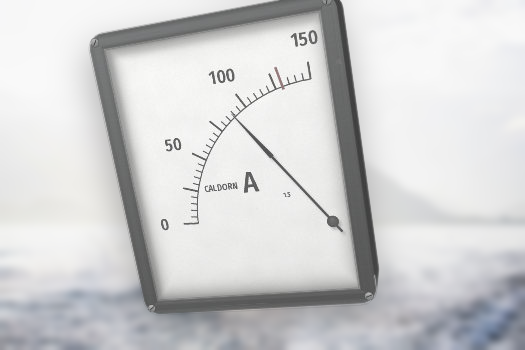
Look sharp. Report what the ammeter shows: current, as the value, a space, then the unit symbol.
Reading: 90 A
